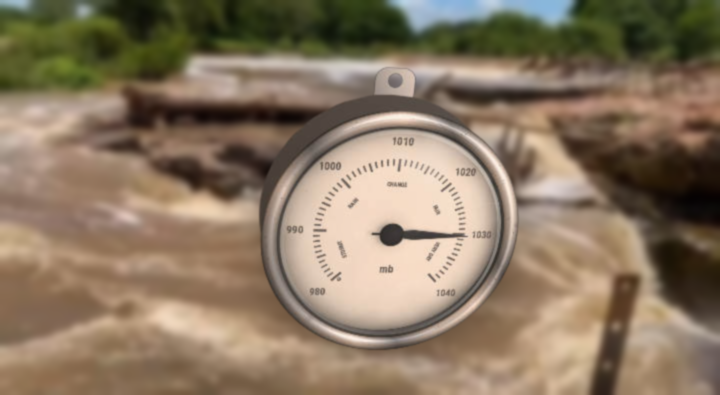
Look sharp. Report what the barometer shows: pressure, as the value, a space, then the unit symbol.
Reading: 1030 mbar
